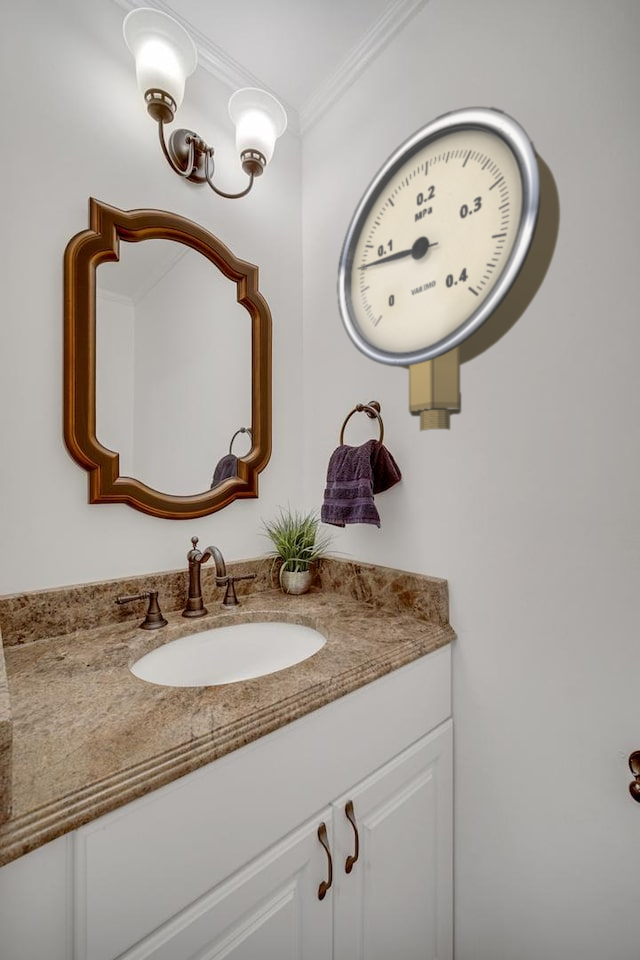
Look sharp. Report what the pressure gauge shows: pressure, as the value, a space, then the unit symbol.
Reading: 0.075 MPa
